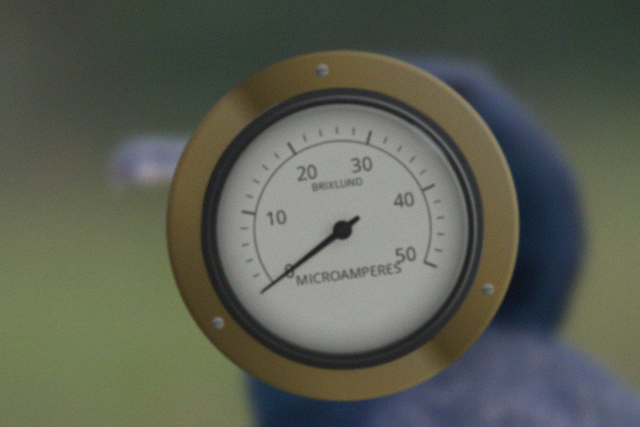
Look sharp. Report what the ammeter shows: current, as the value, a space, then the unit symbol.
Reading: 0 µA
